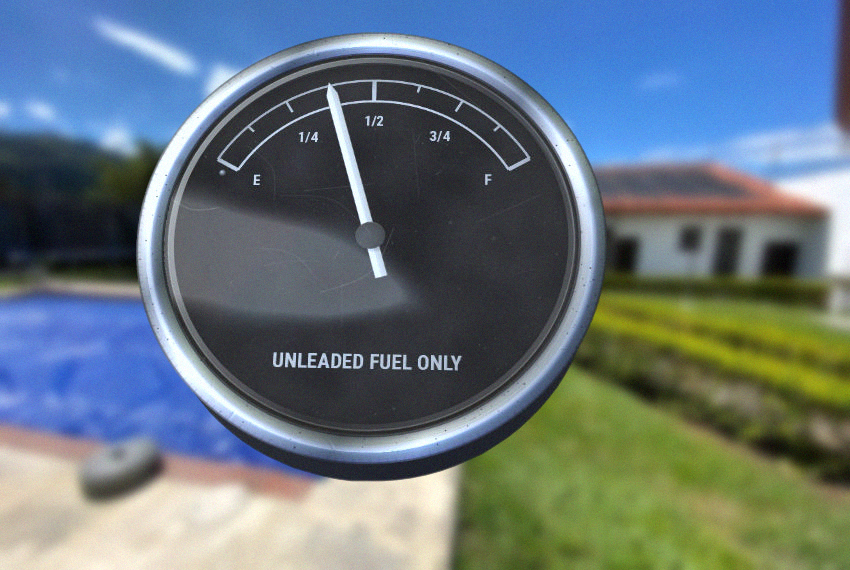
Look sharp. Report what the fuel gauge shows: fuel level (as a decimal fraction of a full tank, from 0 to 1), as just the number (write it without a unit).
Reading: 0.375
